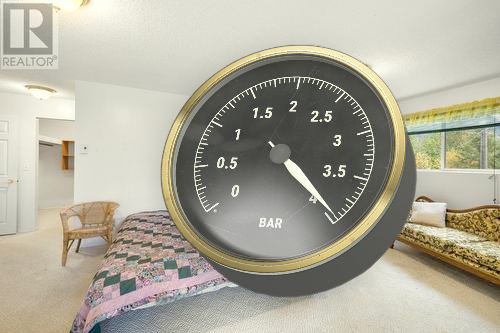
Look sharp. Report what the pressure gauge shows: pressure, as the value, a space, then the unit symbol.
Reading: 3.95 bar
